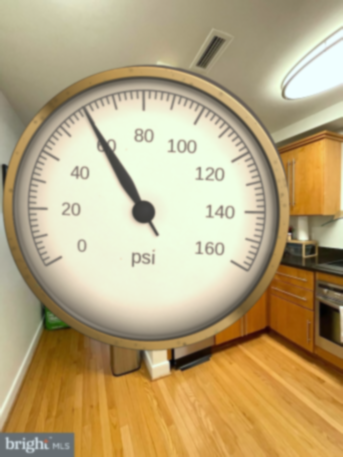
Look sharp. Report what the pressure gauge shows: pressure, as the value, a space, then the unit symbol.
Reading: 60 psi
